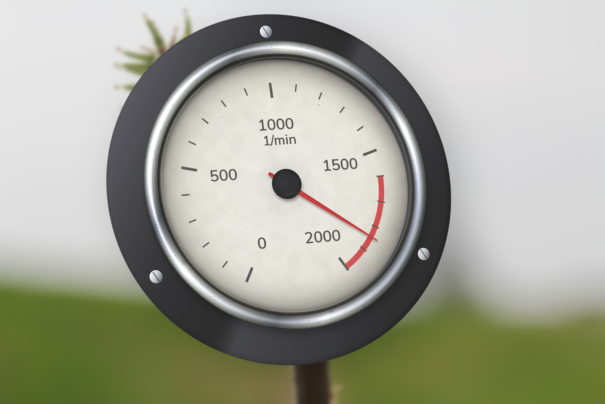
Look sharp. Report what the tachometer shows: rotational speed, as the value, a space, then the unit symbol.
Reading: 1850 rpm
